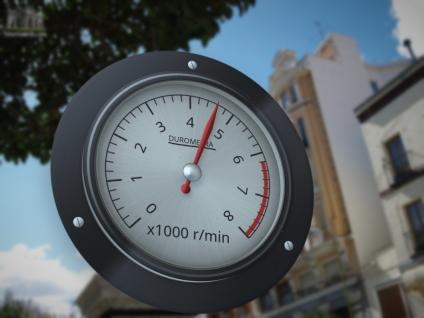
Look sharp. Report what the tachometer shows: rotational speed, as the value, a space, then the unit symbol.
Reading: 4600 rpm
